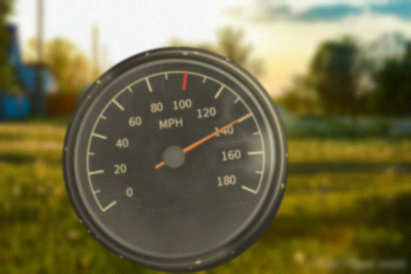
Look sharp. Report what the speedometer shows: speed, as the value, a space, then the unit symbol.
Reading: 140 mph
